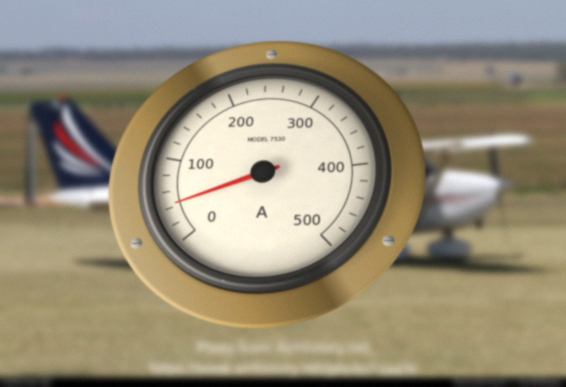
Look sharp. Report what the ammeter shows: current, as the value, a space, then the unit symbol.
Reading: 40 A
